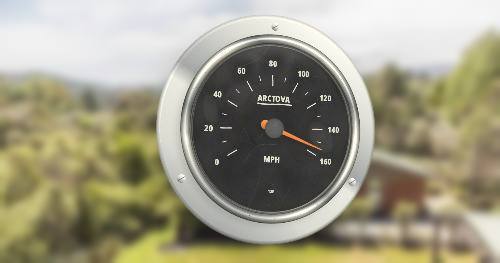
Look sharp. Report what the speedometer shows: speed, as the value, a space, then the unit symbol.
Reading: 155 mph
